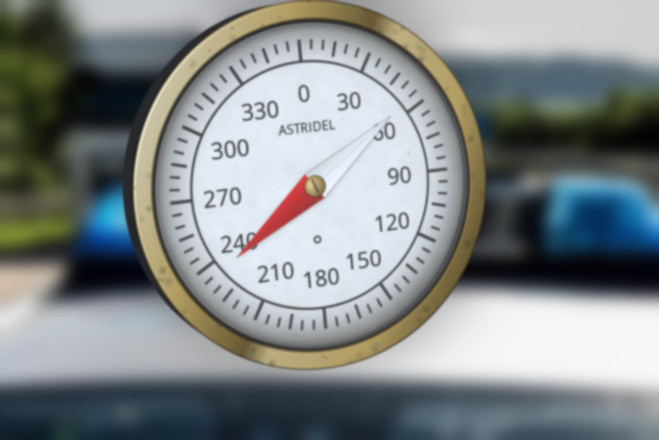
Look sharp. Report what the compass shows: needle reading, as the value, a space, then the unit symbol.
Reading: 235 °
